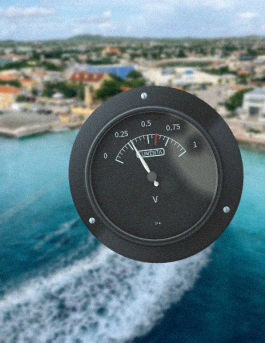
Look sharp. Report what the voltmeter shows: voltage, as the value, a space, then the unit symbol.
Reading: 0.3 V
